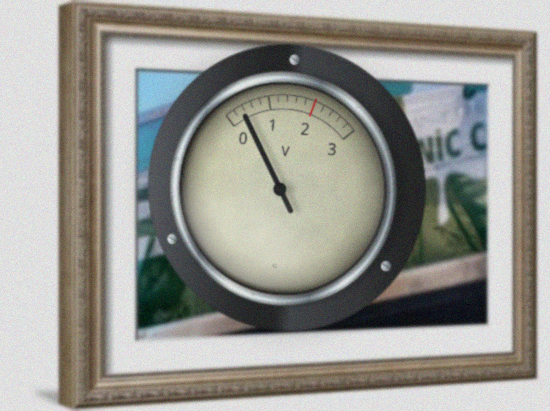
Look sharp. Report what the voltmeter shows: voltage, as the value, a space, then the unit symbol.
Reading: 0.4 V
